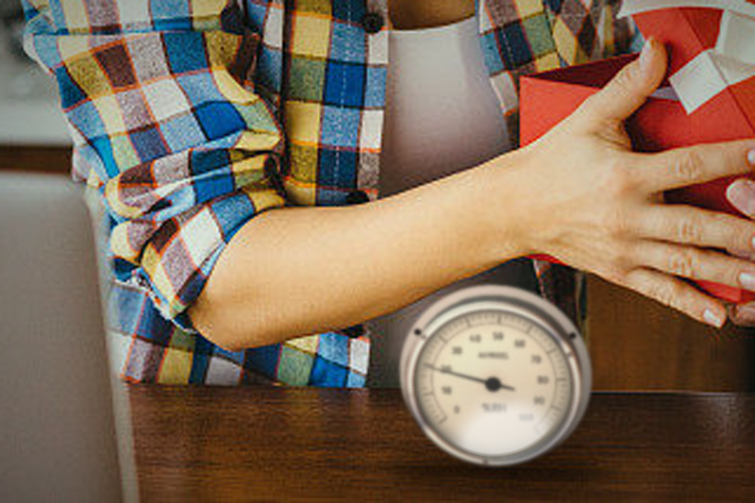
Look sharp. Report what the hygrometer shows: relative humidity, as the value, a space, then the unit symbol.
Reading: 20 %
